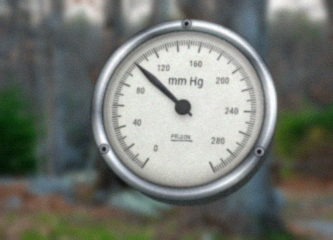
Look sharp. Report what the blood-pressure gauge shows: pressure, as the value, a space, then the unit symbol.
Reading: 100 mmHg
